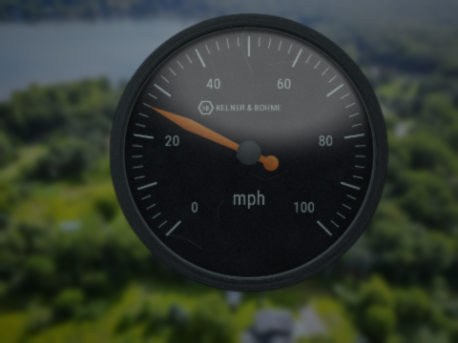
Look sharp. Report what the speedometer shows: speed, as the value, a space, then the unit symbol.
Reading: 26 mph
